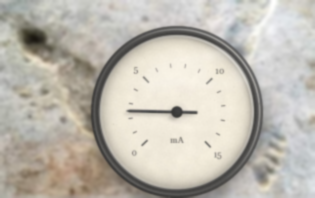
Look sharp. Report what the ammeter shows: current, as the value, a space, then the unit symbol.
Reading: 2.5 mA
